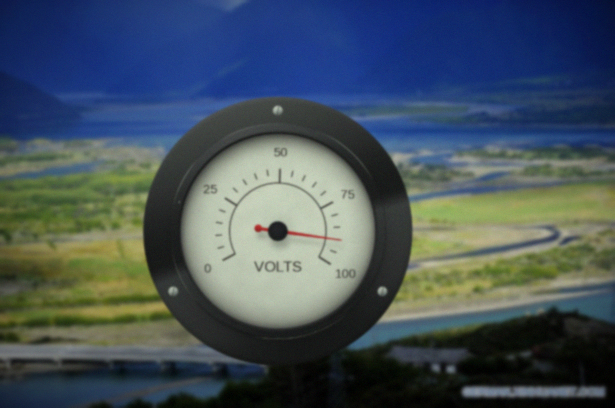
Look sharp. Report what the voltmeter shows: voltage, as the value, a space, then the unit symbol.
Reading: 90 V
